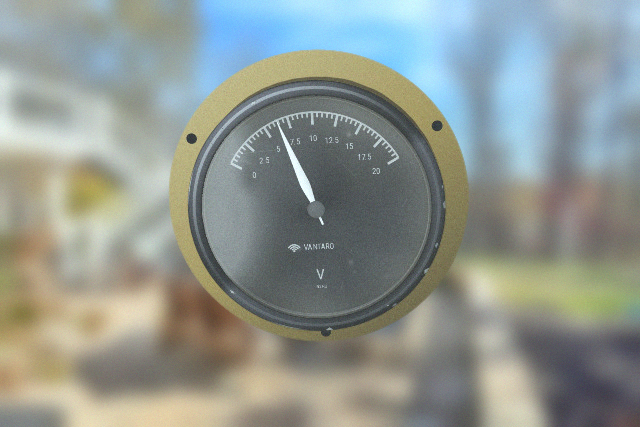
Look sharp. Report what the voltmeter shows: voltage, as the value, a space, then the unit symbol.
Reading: 6.5 V
